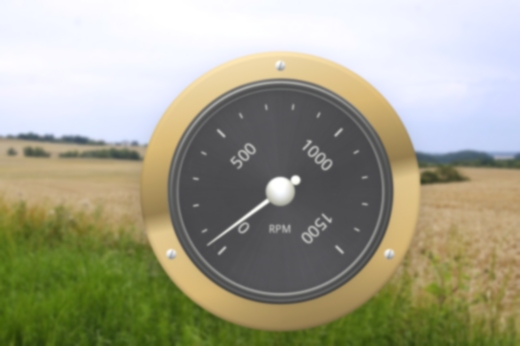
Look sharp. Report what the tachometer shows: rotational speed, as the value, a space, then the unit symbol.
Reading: 50 rpm
